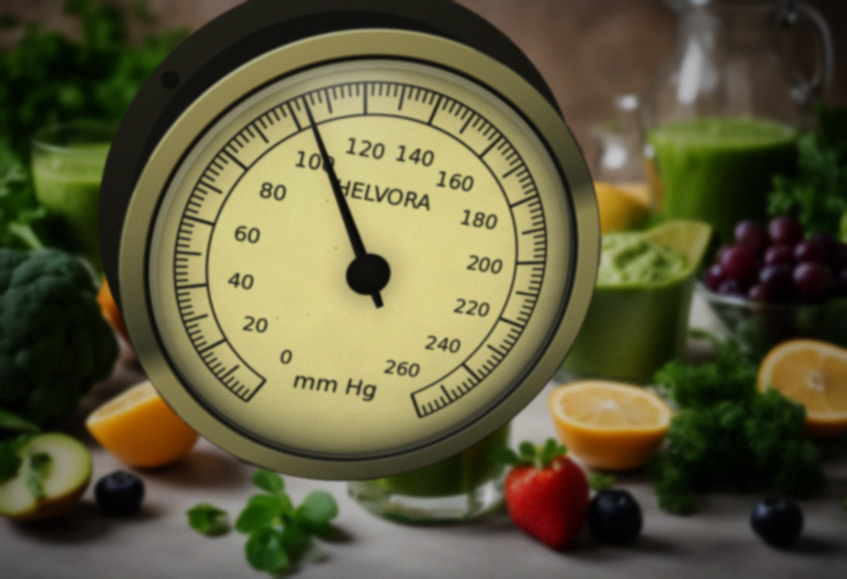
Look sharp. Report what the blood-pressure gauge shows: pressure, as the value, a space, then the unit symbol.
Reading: 104 mmHg
